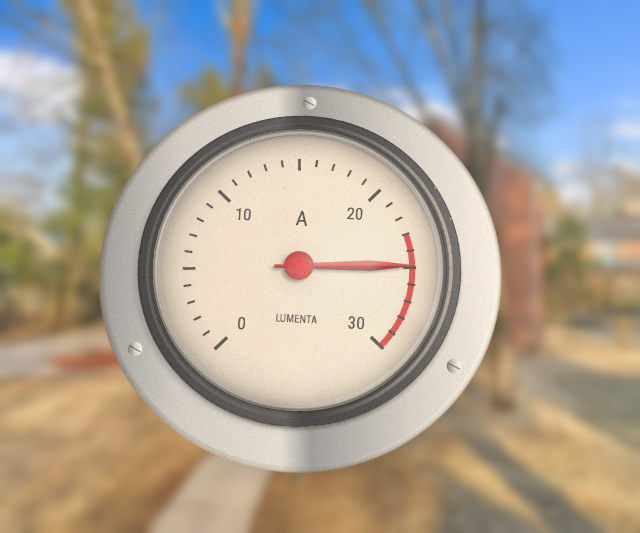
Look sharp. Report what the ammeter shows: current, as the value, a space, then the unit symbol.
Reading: 25 A
